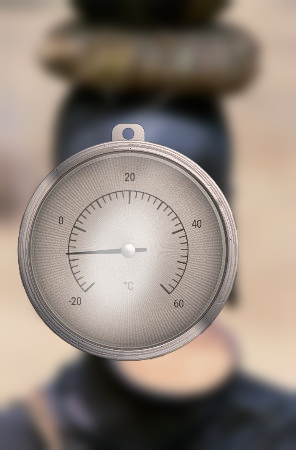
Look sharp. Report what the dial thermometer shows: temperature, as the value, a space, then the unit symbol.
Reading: -8 °C
